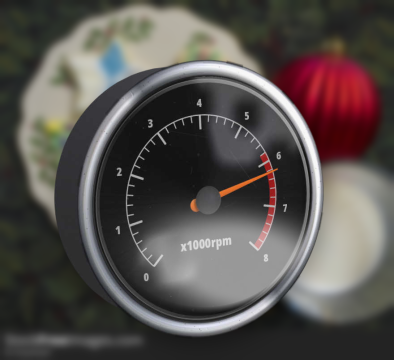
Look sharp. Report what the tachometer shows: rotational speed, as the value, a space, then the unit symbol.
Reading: 6200 rpm
